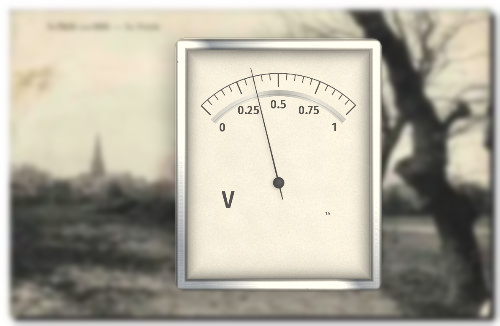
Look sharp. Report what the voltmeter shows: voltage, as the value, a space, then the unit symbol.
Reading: 0.35 V
